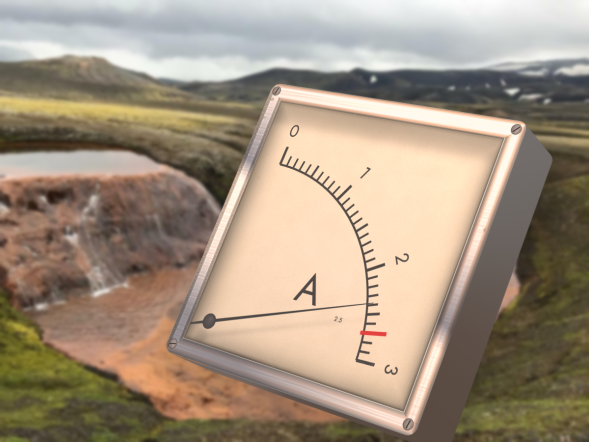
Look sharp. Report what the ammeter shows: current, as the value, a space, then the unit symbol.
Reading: 2.4 A
